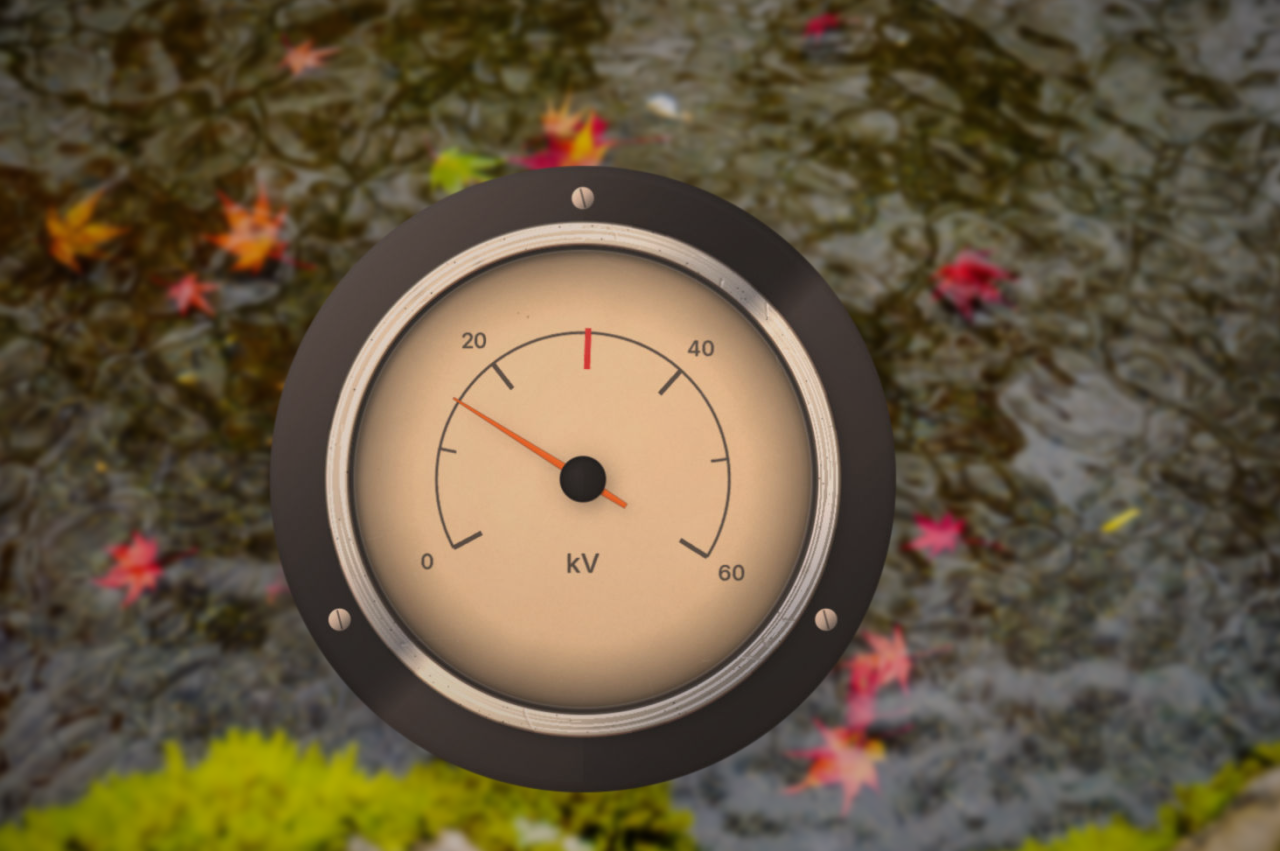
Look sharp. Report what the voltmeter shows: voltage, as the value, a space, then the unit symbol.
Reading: 15 kV
